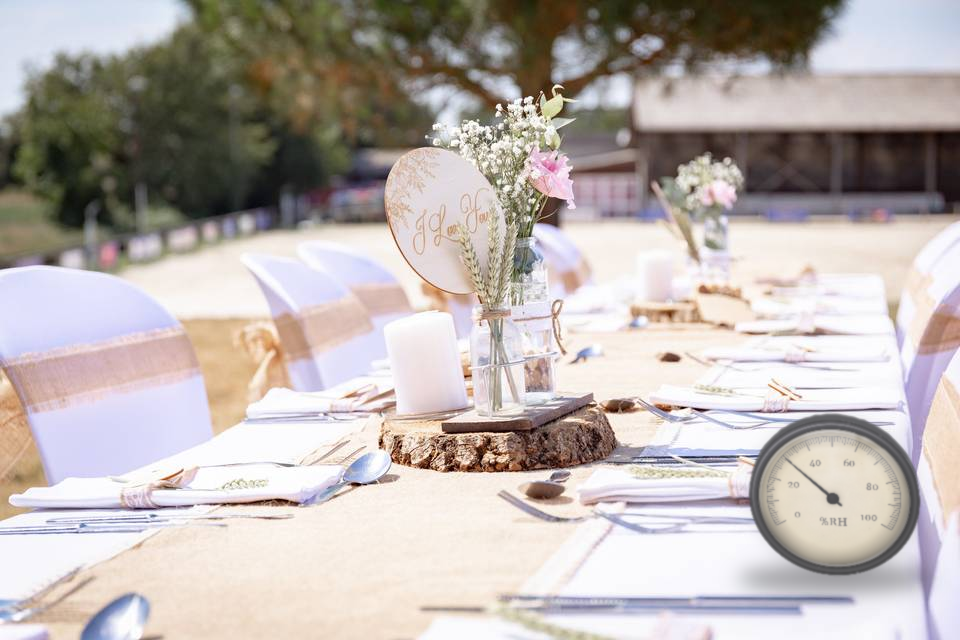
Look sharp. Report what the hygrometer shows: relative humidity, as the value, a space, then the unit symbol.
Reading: 30 %
